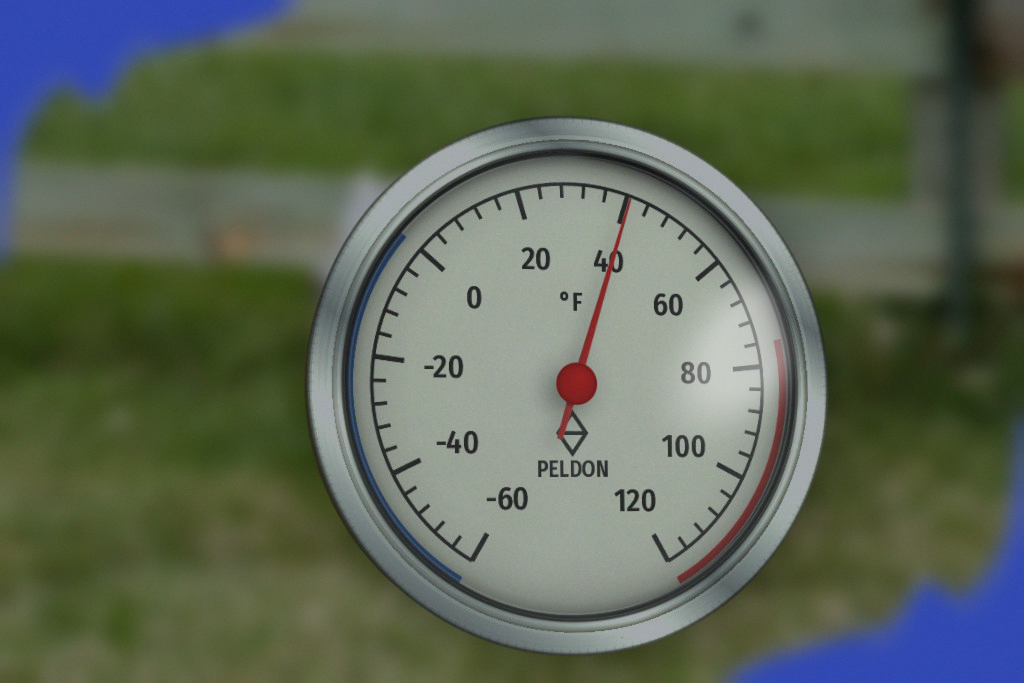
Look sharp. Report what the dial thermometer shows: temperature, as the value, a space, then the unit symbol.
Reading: 40 °F
